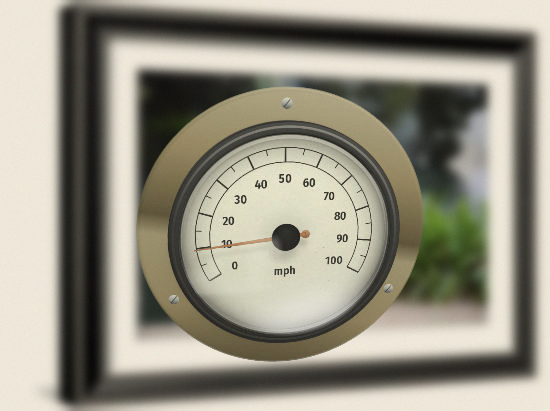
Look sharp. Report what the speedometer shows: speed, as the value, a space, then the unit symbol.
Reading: 10 mph
